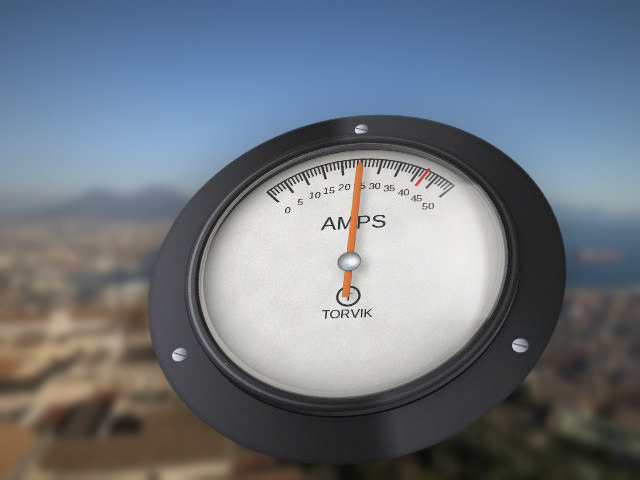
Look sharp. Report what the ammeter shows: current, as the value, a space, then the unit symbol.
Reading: 25 A
